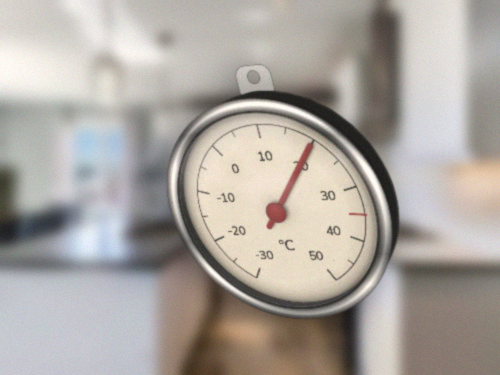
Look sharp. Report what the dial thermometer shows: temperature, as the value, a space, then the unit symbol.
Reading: 20 °C
